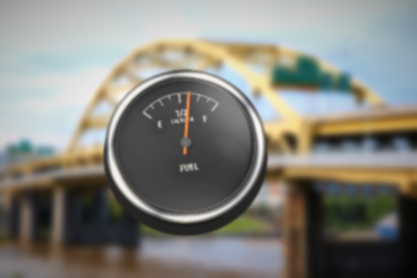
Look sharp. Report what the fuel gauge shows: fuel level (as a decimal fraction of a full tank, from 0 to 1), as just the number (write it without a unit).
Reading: 0.625
